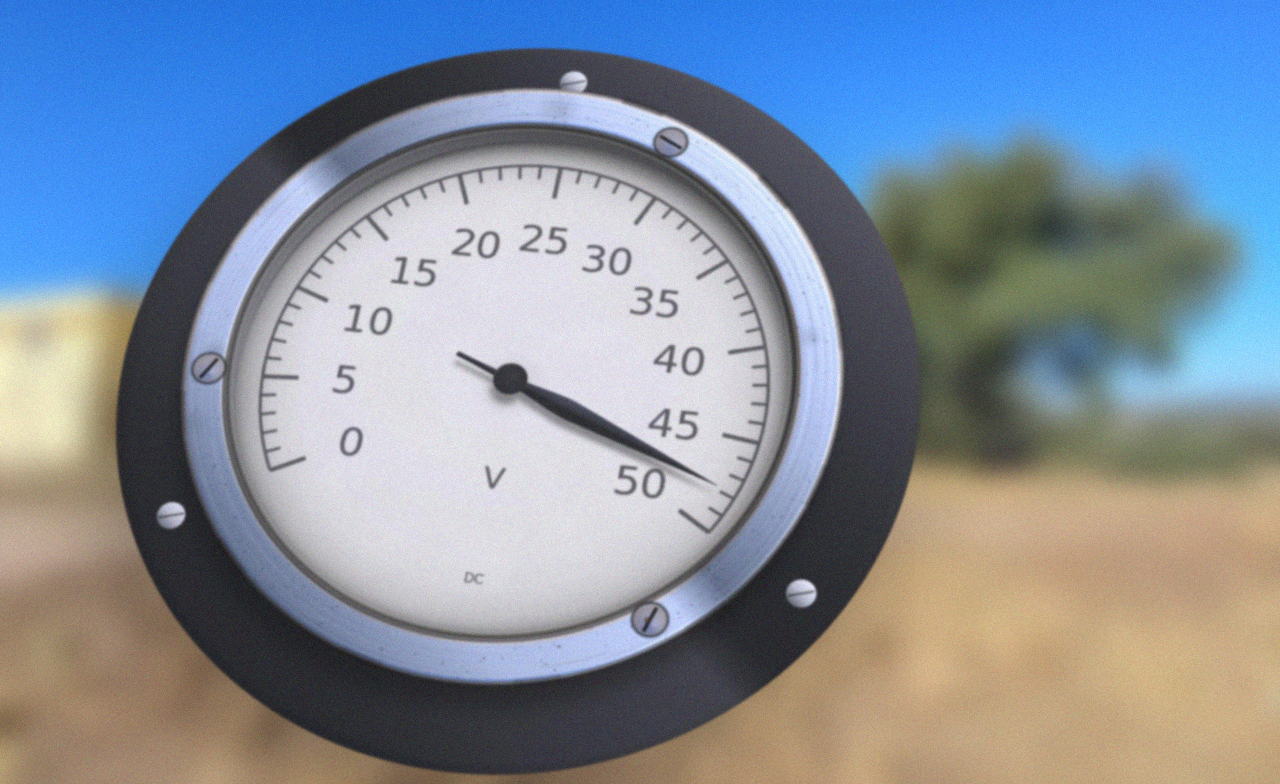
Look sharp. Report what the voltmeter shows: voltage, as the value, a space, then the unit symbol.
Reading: 48 V
